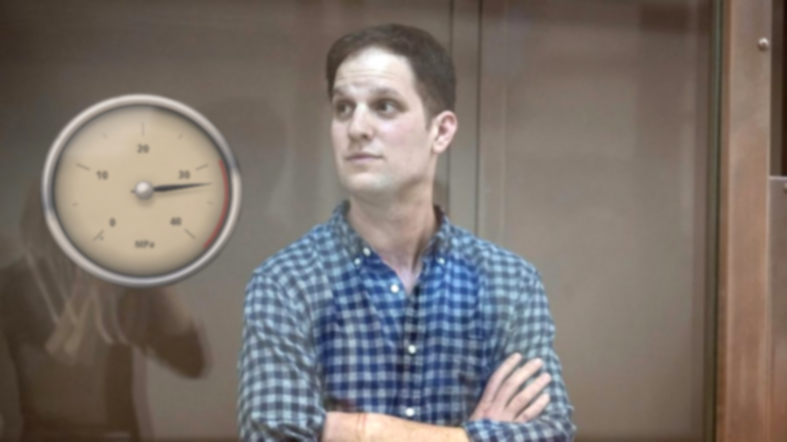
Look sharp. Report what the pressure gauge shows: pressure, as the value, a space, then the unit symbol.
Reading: 32.5 MPa
